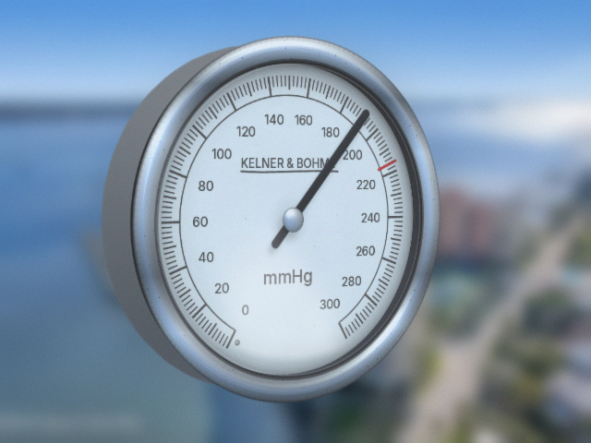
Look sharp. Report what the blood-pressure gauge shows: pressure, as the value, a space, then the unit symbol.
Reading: 190 mmHg
